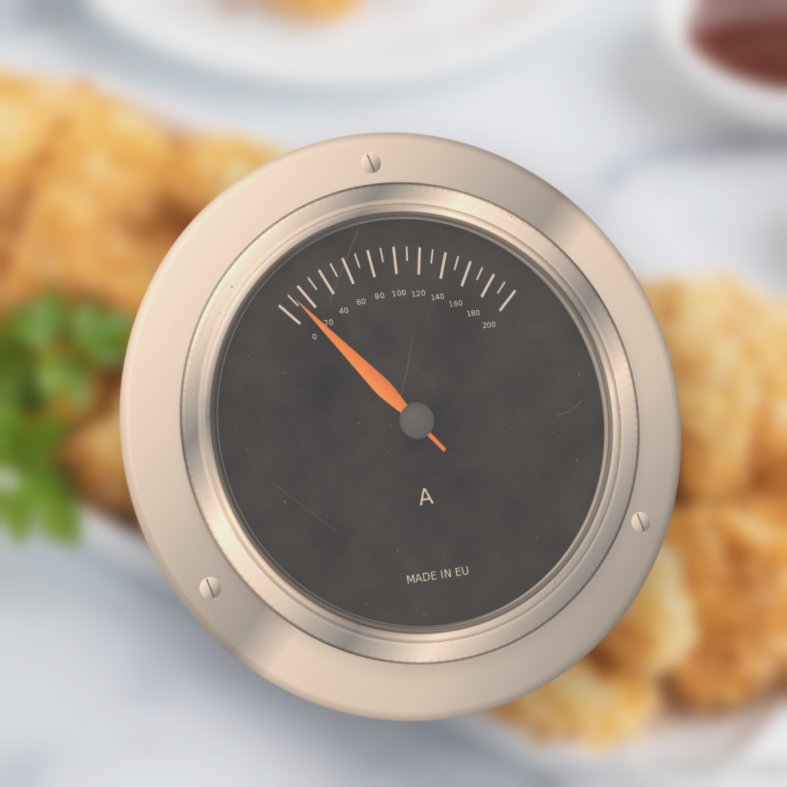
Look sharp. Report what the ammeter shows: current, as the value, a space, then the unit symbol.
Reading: 10 A
